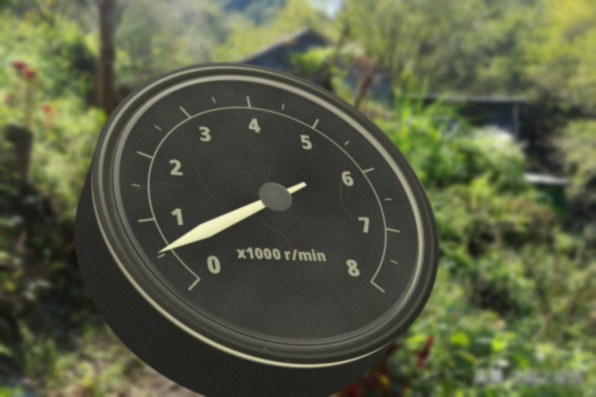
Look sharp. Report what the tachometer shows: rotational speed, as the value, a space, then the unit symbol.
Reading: 500 rpm
